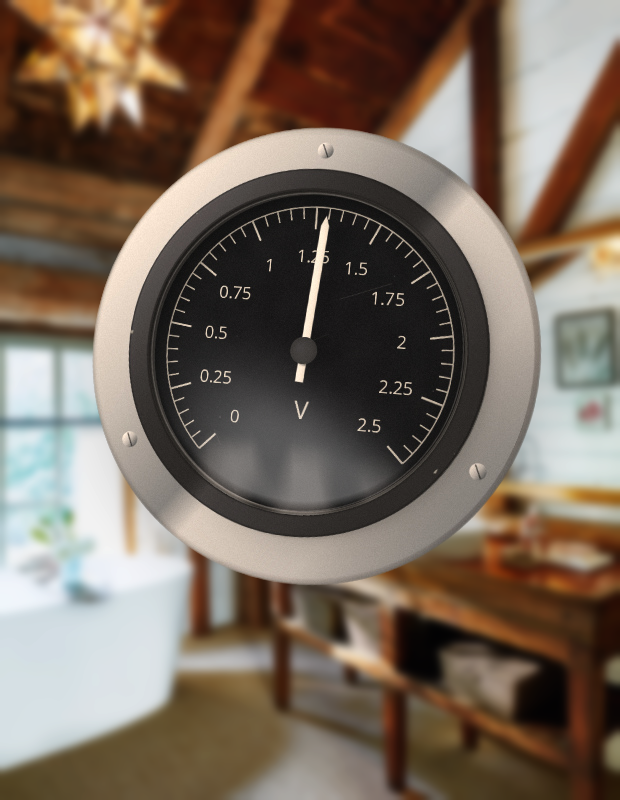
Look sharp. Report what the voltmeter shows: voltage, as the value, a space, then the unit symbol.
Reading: 1.3 V
